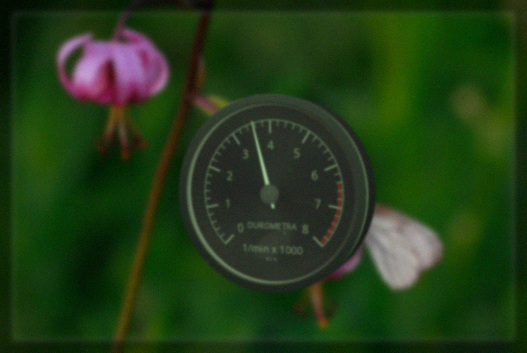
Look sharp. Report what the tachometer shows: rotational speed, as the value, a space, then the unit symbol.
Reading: 3600 rpm
